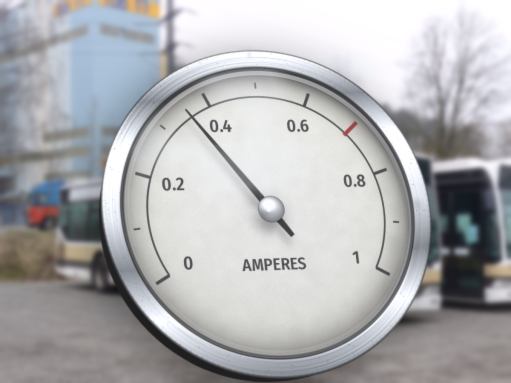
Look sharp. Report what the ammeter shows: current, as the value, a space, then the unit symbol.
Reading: 0.35 A
